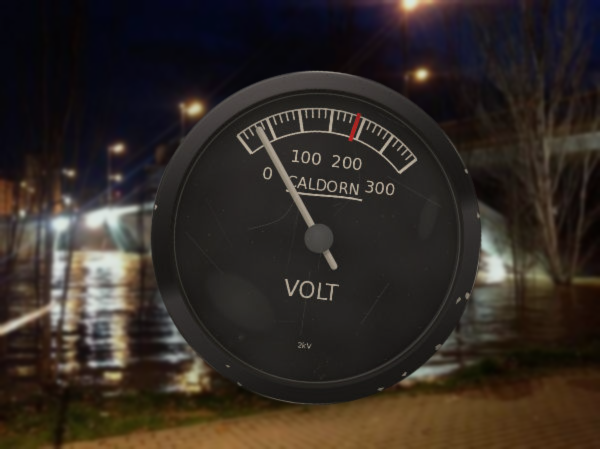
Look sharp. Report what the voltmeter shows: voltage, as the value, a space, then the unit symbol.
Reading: 30 V
